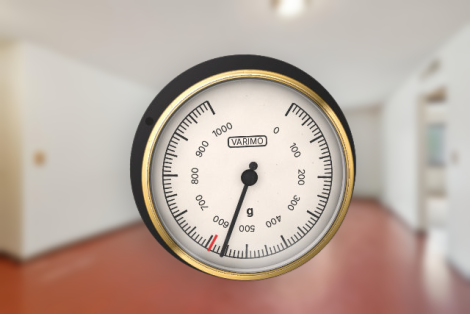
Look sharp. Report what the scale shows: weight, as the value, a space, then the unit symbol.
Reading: 560 g
